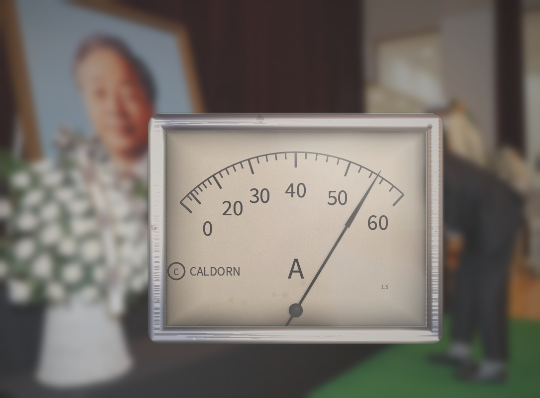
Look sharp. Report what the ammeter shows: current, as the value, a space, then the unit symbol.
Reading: 55 A
